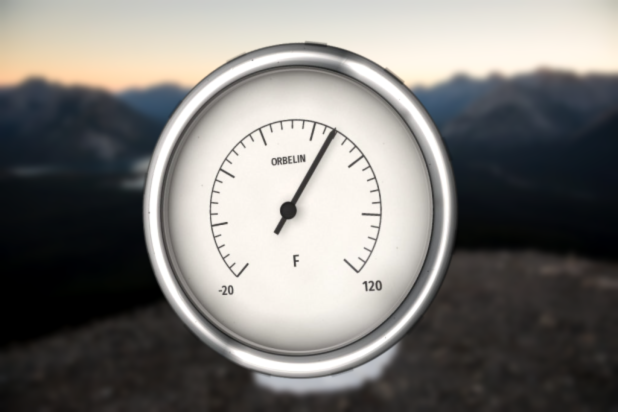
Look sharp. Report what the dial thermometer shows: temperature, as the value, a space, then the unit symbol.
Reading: 68 °F
